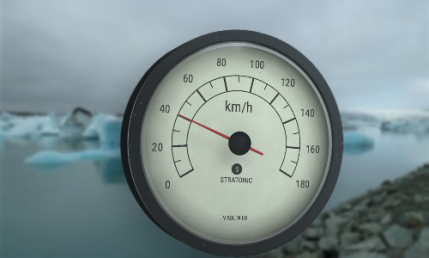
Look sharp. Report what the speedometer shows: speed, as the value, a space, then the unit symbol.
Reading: 40 km/h
